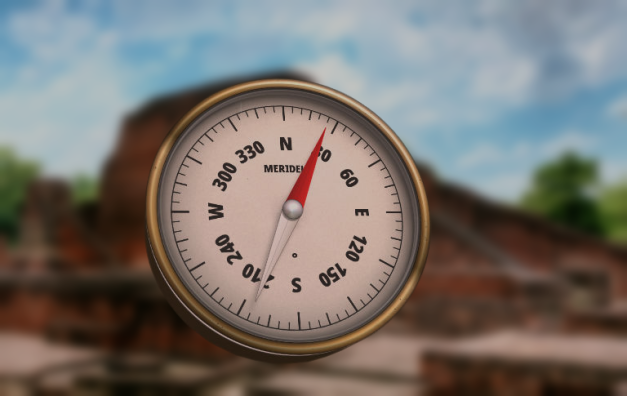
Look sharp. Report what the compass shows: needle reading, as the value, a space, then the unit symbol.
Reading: 25 °
